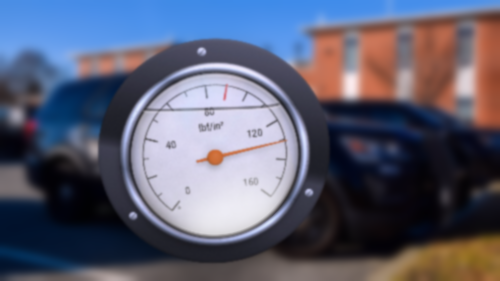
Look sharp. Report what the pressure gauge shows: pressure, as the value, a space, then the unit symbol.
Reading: 130 psi
